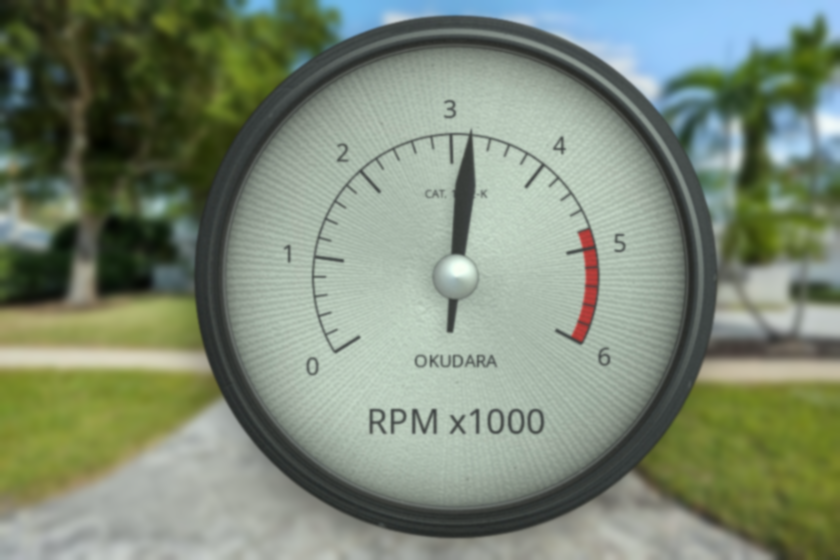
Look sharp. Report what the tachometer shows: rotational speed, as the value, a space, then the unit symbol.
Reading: 3200 rpm
